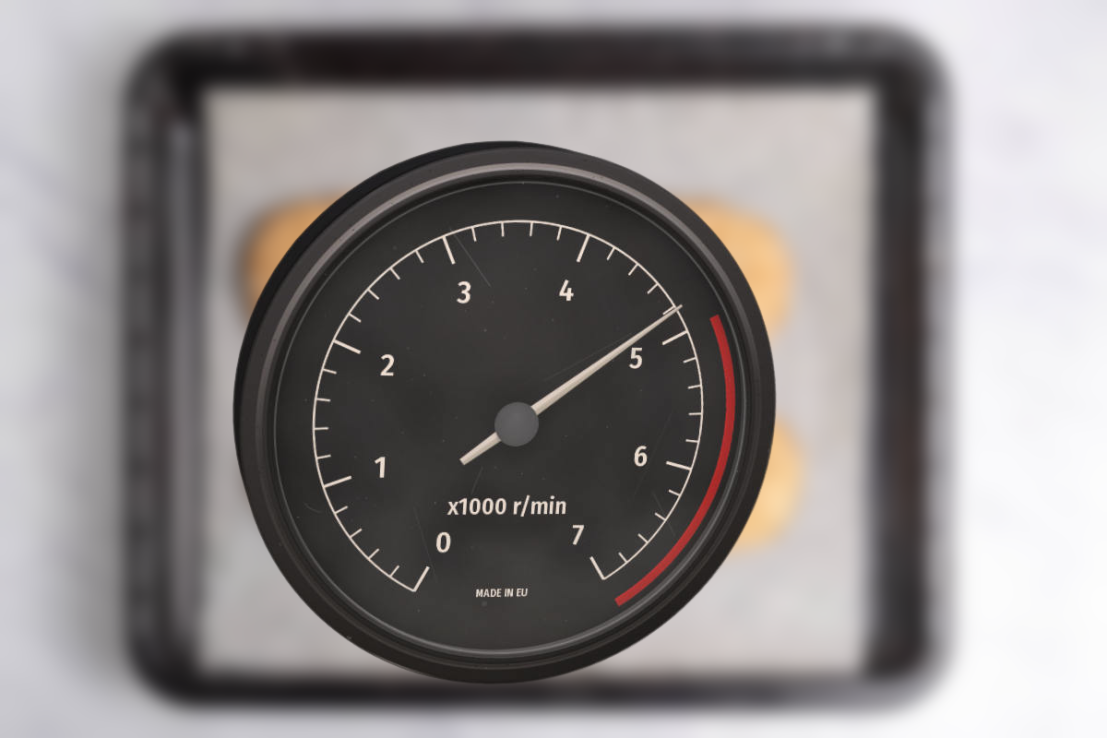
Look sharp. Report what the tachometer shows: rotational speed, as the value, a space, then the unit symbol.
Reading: 4800 rpm
